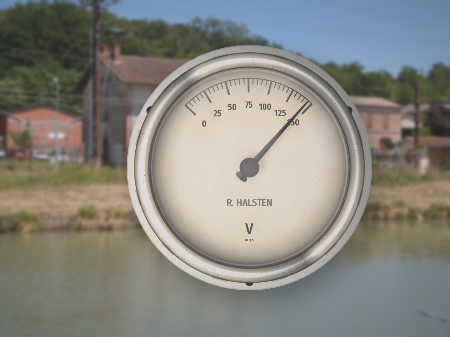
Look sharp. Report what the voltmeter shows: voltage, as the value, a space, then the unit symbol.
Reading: 145 V
